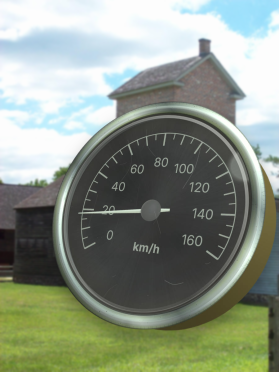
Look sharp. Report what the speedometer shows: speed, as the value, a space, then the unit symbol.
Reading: 17.5 km/h
